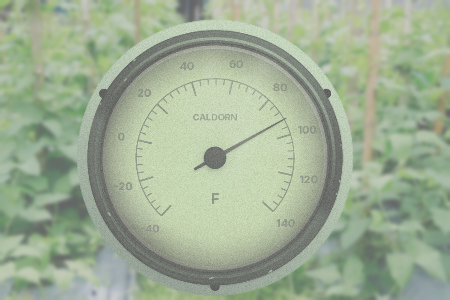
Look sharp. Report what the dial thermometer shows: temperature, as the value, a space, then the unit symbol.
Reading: 92 °F
